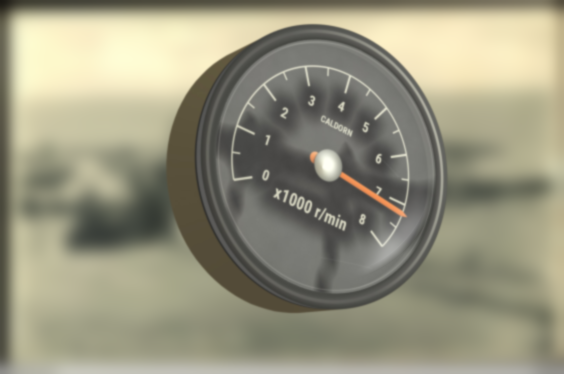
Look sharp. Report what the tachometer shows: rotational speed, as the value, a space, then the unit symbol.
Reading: 7250 rpm
